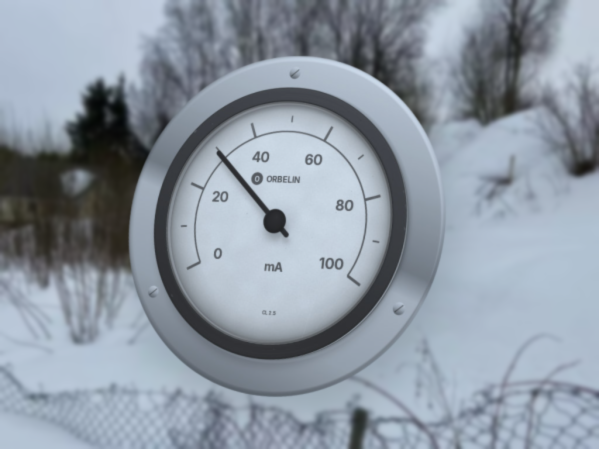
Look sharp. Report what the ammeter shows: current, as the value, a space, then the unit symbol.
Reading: 30 mA
